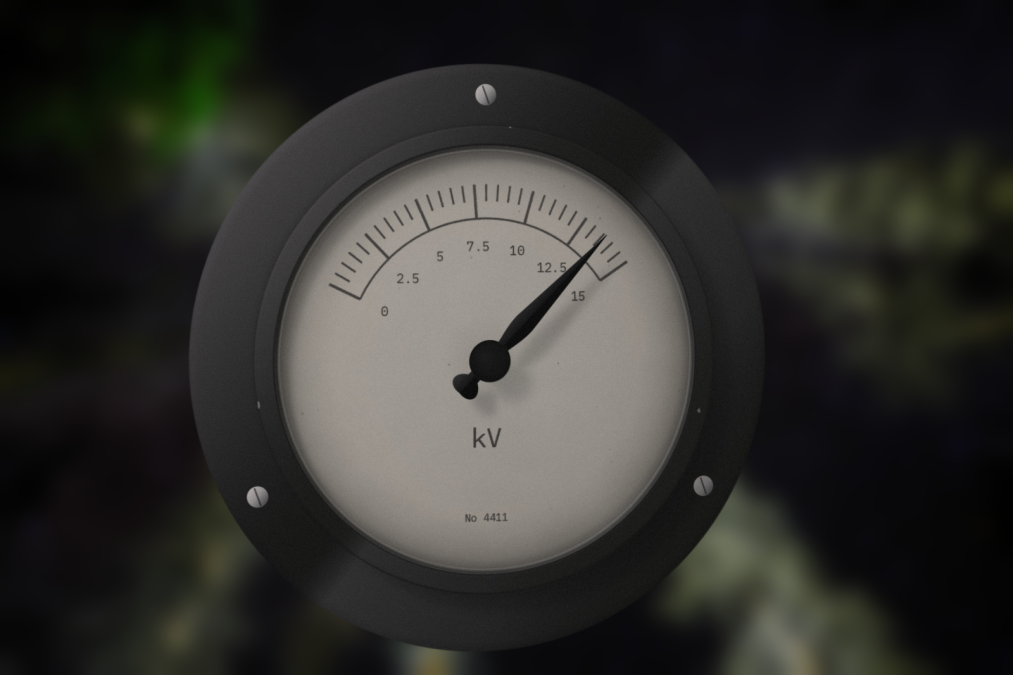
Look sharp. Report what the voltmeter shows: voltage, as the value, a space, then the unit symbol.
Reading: 13.5 kV
